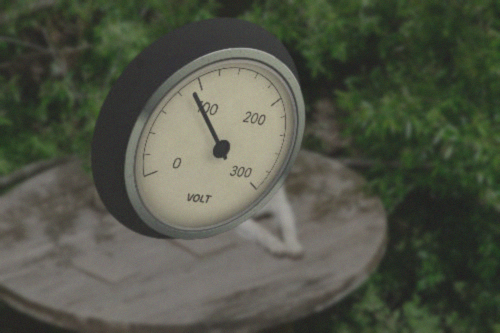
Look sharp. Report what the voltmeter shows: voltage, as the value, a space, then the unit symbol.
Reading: 90 V
